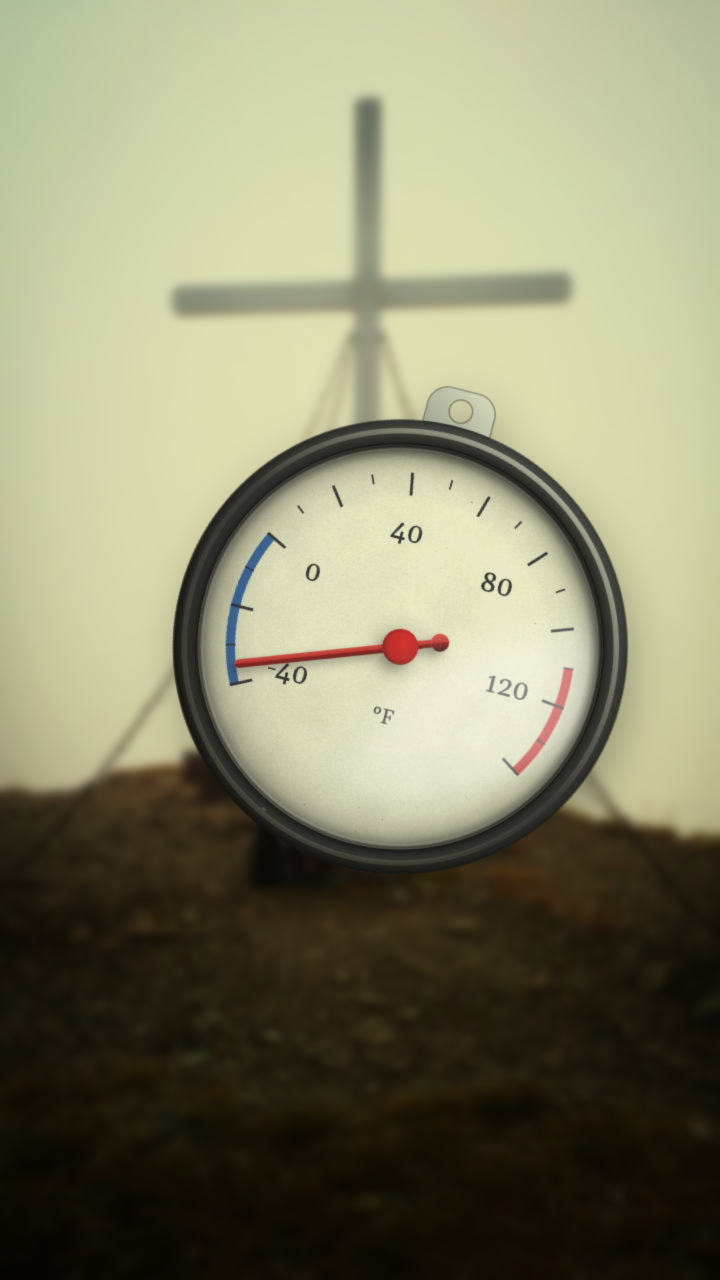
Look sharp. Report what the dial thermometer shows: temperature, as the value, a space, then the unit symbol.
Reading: -35 °F
